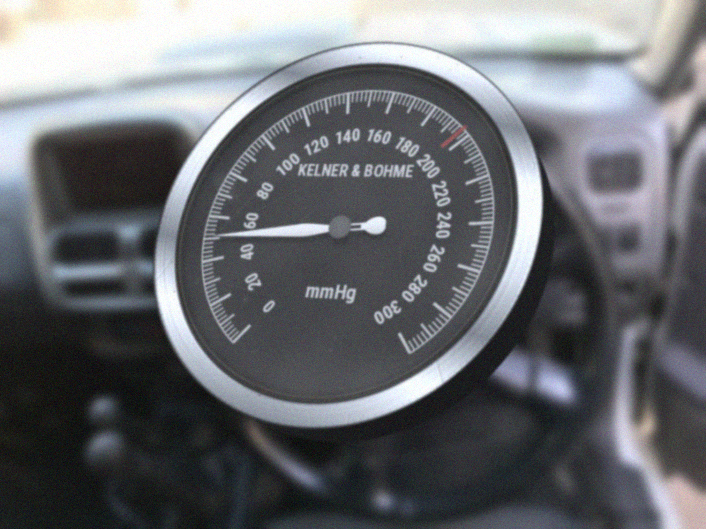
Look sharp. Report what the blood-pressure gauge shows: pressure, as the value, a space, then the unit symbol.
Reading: 50 mmHg
